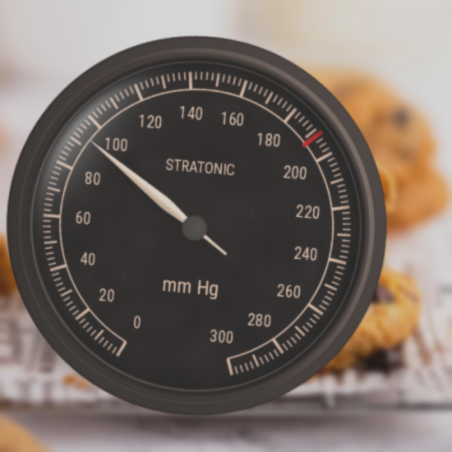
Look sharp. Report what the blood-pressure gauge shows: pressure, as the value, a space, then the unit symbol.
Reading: 94 mmHg
